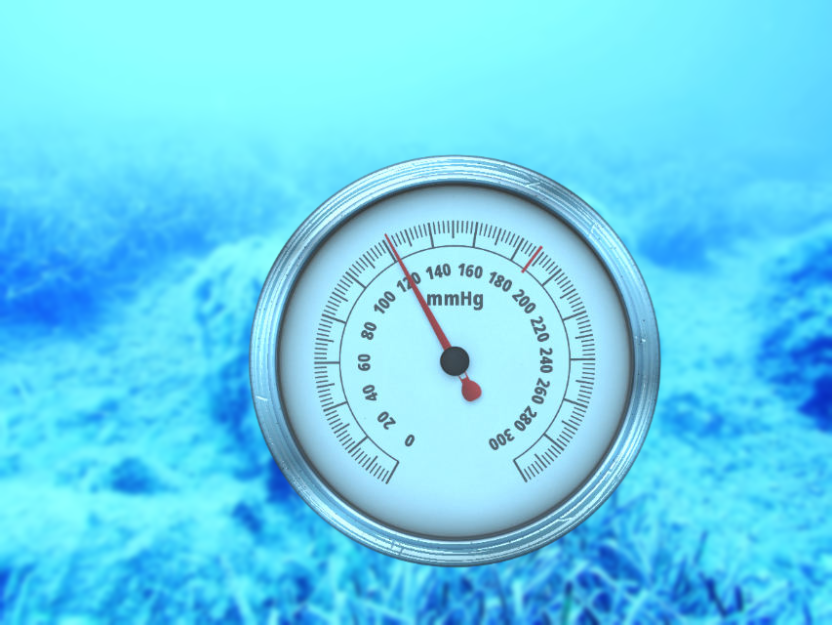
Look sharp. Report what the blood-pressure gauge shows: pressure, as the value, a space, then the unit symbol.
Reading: 122 mmHg
